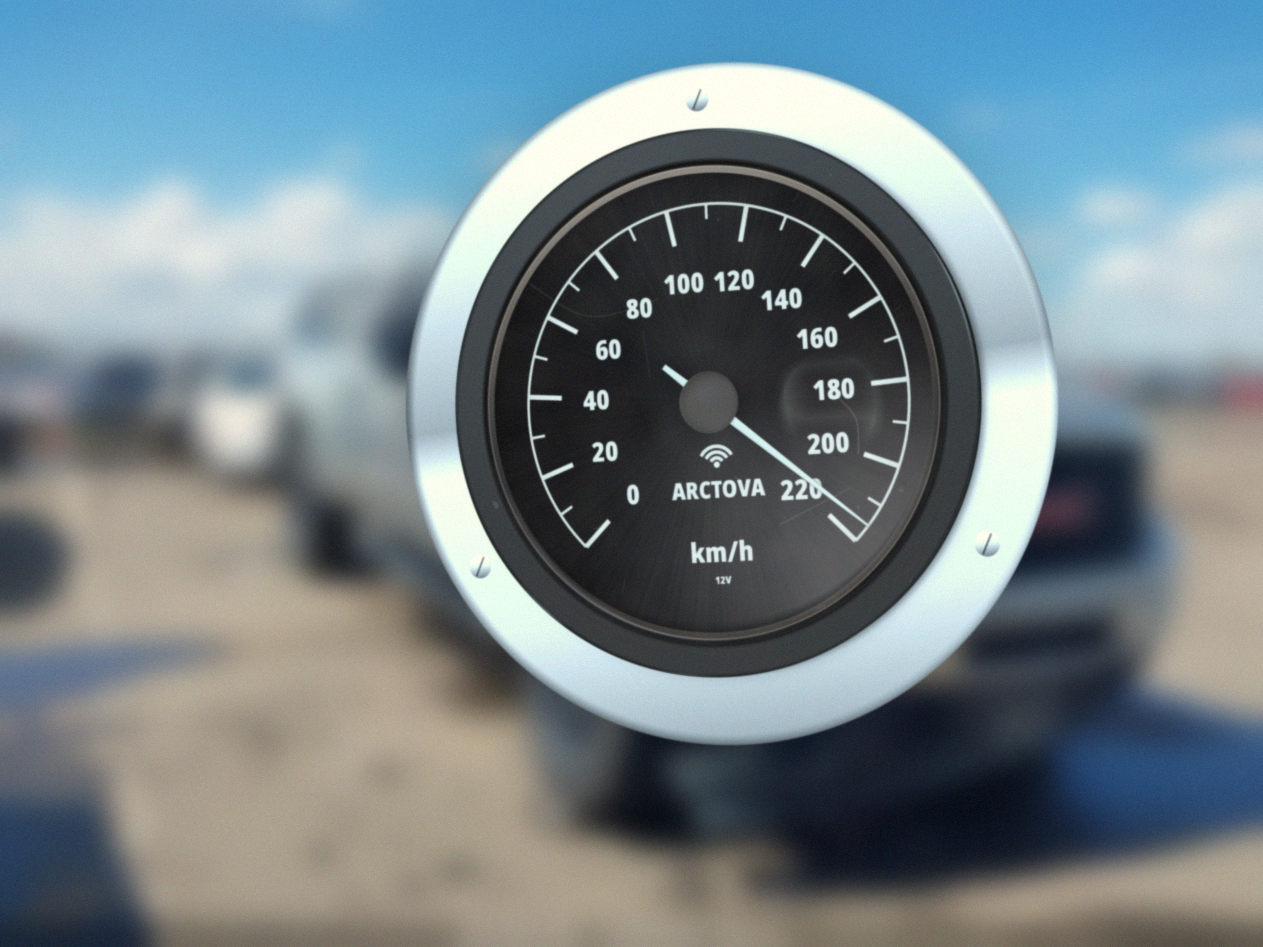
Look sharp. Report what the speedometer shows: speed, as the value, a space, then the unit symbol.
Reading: 215 km/h
